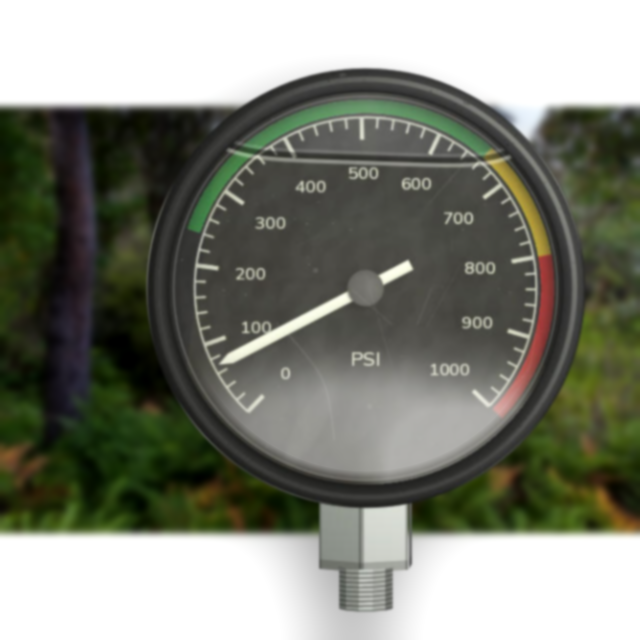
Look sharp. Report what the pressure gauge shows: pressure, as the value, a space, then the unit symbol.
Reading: 70 psi
